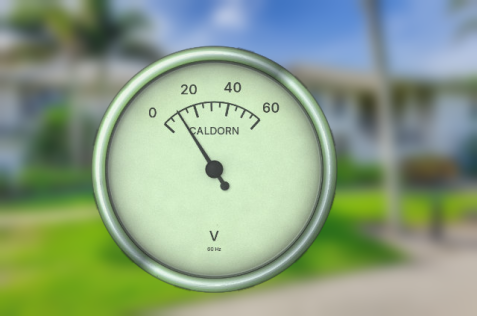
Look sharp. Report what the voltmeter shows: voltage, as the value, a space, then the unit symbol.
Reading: 10 V
